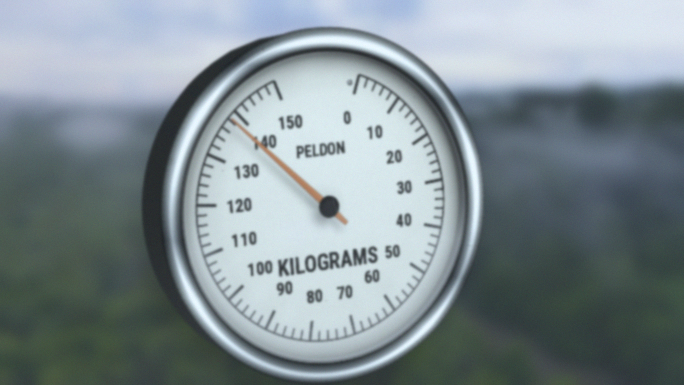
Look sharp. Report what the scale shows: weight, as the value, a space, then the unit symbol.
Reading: 138 kg
